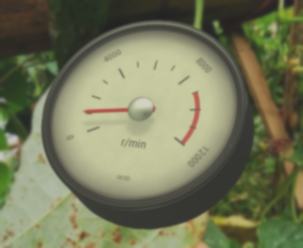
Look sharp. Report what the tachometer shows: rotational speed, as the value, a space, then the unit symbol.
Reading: 1000 rpm
